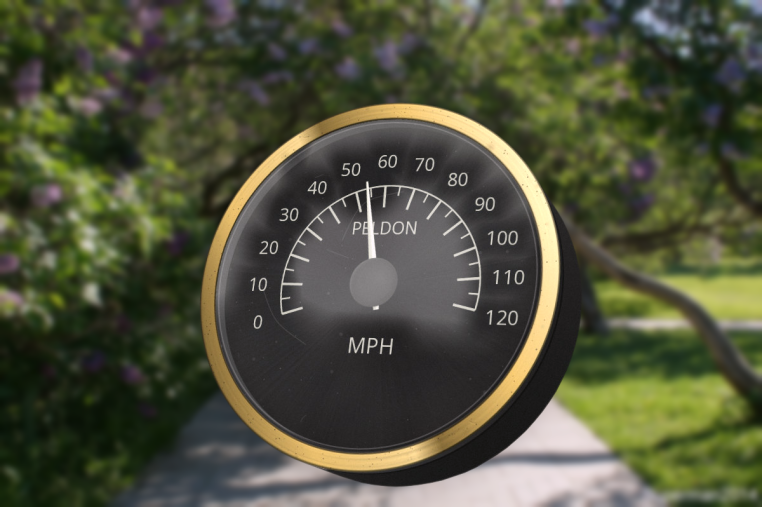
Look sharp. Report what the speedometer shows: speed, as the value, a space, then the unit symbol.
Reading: 55 mph
